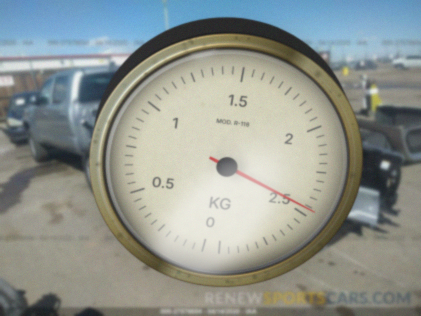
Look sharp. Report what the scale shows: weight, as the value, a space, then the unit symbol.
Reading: 2.45 kg
